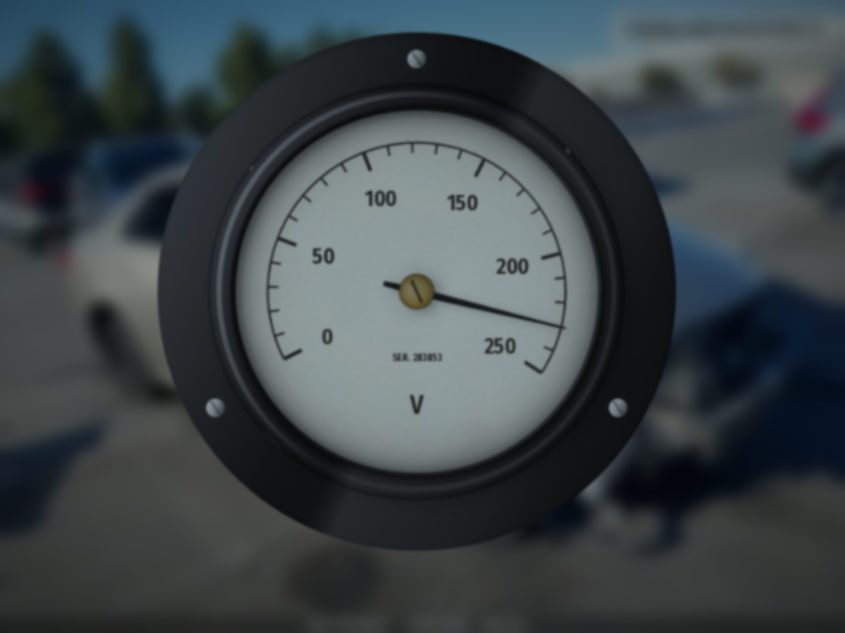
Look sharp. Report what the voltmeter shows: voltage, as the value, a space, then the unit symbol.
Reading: 230 V
